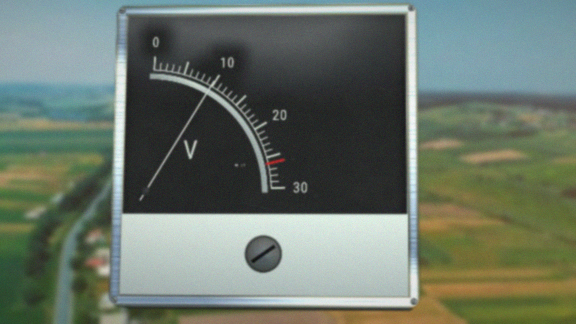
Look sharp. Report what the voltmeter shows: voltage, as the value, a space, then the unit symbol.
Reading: 10 V
